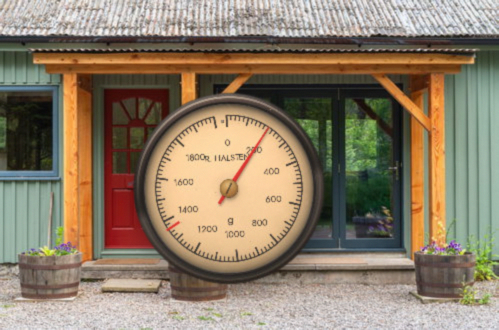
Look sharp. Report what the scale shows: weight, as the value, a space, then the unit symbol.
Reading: 200 g
